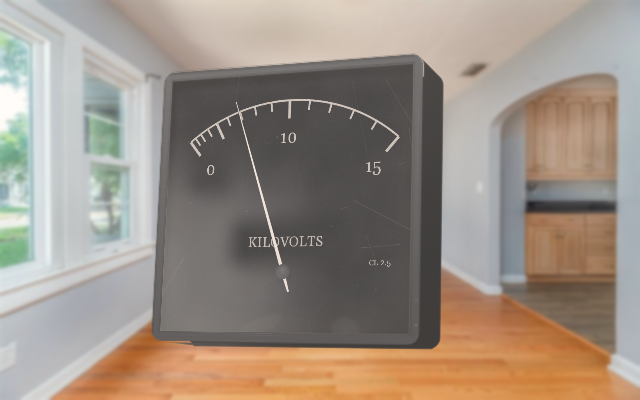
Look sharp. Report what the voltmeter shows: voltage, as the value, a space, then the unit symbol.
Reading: 7 kV
